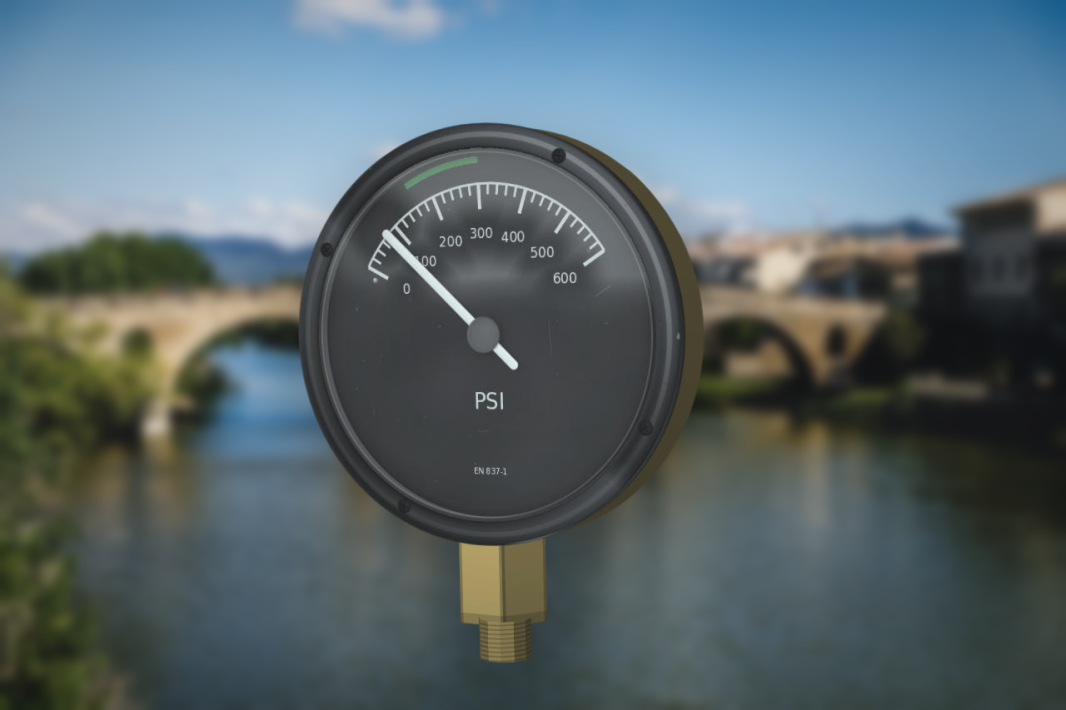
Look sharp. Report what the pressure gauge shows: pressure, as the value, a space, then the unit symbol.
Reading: 80 psi
